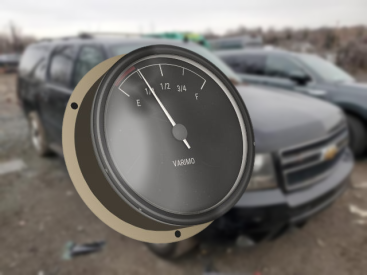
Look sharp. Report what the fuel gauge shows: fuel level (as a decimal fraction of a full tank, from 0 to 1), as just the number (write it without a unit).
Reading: 0.25
